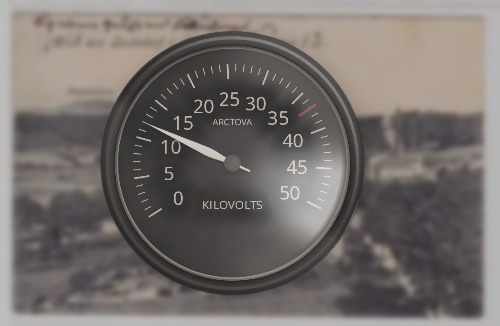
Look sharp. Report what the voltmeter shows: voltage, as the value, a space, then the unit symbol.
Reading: 12 kV
